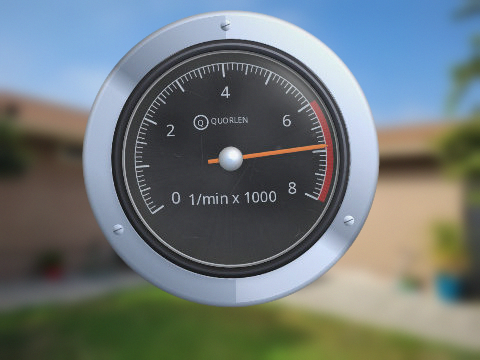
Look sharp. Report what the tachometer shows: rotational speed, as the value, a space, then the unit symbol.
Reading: 6900 rpm
